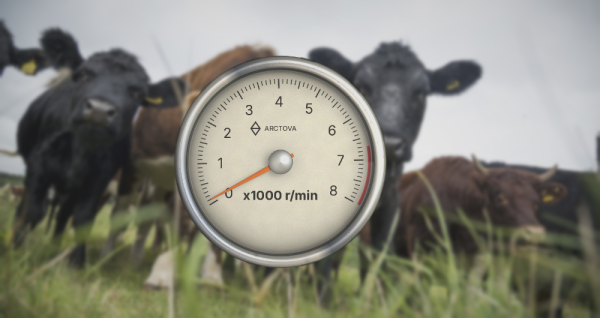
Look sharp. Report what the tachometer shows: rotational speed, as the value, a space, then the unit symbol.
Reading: 100 rpm
